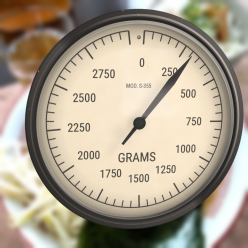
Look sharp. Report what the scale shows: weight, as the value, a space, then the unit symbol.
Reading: 300 g
